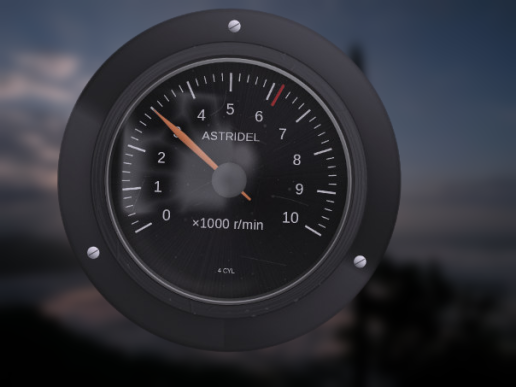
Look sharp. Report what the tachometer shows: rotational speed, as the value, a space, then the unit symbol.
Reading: 3000 rpm
